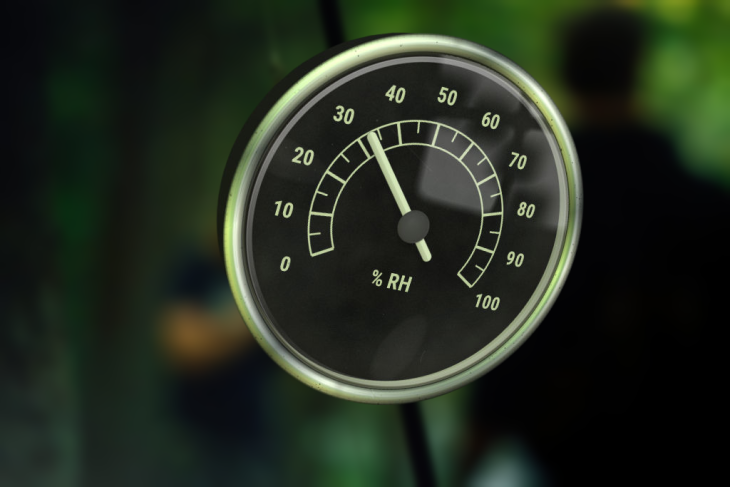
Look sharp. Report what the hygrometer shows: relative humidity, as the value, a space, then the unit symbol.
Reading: 32.5 %
